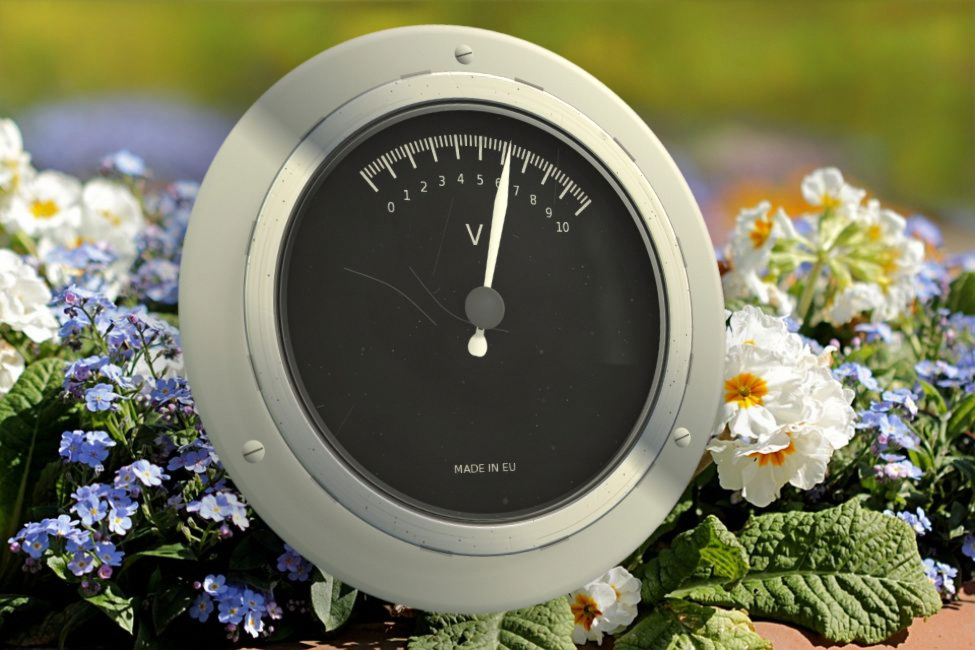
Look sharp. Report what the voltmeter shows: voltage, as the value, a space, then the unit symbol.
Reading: 6 V
